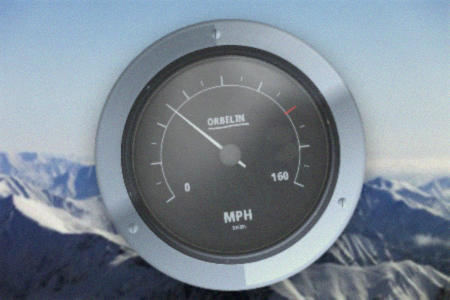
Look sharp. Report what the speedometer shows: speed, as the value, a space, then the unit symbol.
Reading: 50 mph
